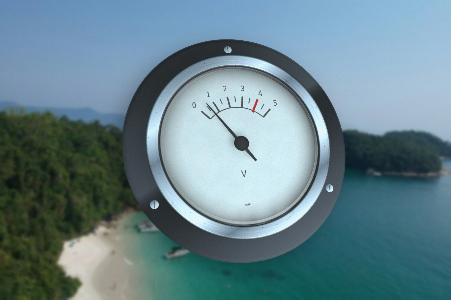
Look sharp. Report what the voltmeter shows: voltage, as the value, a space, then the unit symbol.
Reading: 0.5 V
